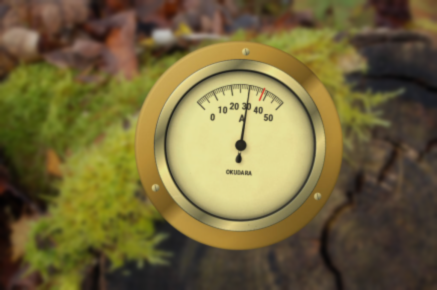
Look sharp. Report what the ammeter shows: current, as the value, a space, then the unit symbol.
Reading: 30 A
